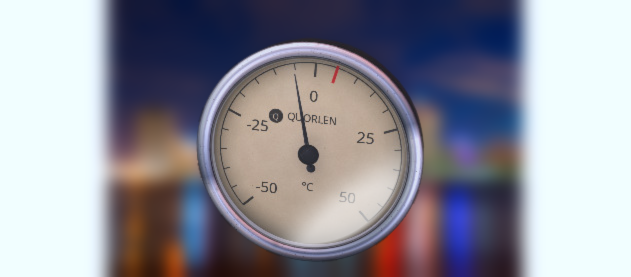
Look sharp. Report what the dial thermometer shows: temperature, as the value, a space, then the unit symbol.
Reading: -5 °C
